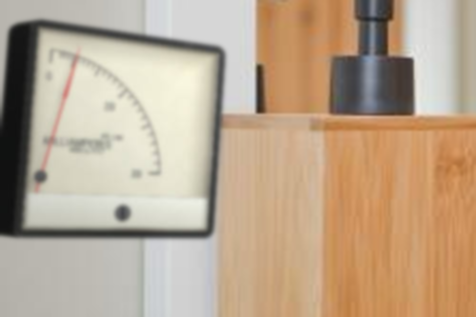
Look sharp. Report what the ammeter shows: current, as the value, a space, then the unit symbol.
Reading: 10 mA
